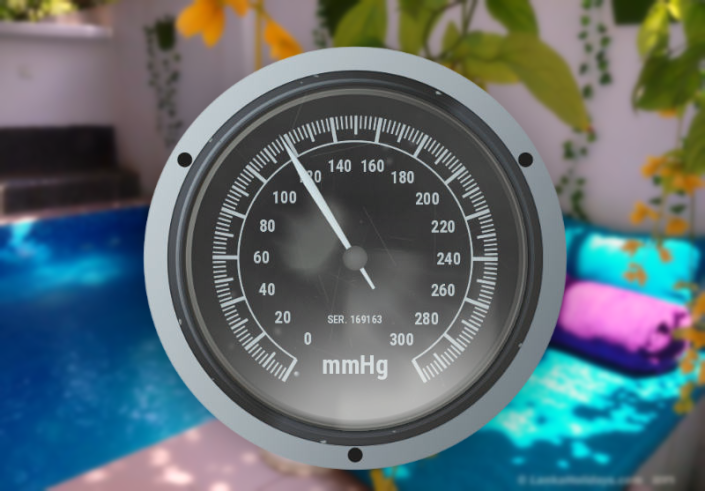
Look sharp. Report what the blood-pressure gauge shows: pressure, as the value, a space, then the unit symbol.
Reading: 118 mmHg
